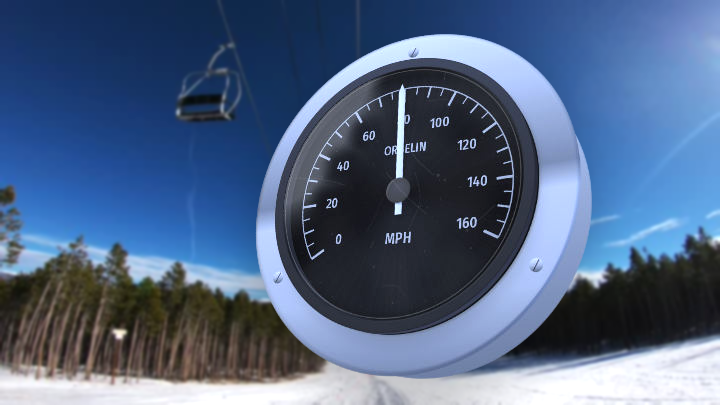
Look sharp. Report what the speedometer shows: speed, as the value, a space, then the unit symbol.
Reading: 80 mph
